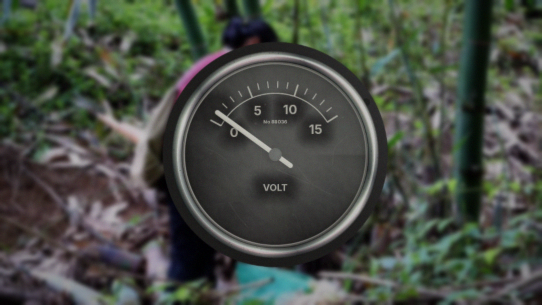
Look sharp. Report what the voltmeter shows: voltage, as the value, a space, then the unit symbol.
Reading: 1 V
